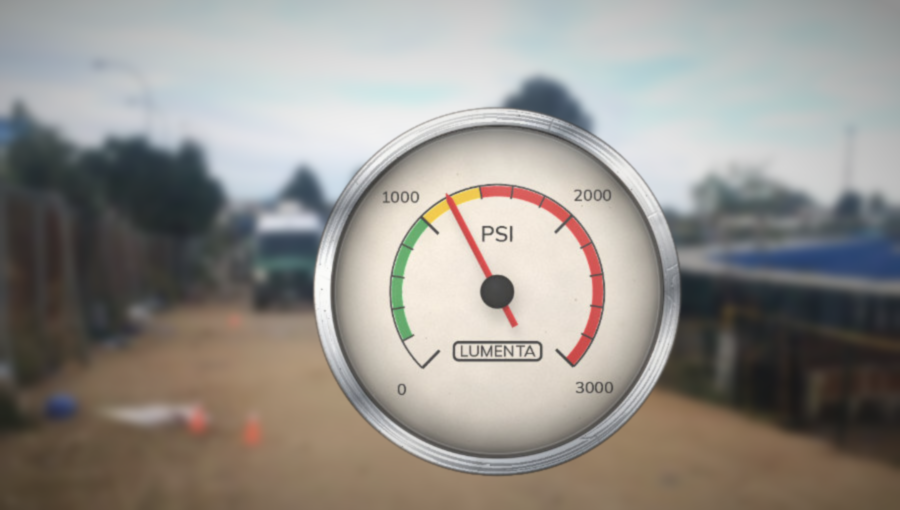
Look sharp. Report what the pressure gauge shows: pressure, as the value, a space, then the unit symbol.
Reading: 1200 psi
